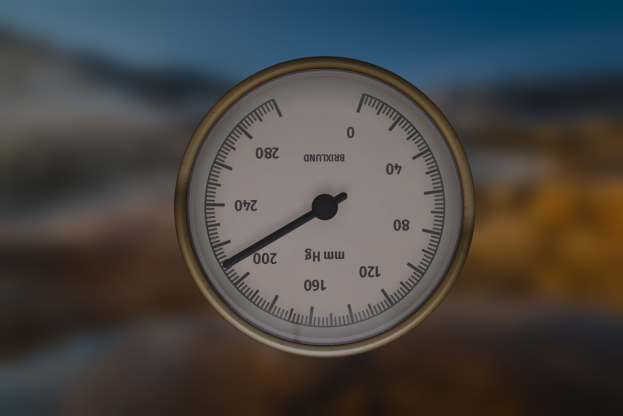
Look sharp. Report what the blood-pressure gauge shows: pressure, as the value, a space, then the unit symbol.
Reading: 210 mmHg
